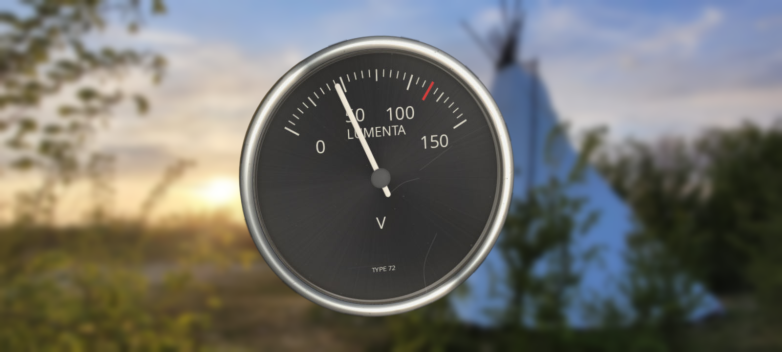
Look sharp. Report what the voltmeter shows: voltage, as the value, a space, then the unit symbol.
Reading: 45 V
